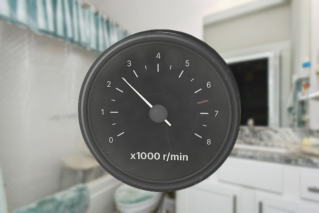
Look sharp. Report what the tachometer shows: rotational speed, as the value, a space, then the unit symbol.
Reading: 2500 rpm
